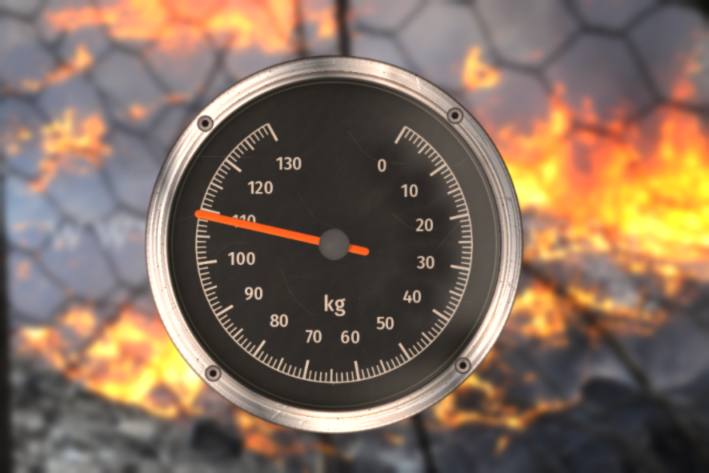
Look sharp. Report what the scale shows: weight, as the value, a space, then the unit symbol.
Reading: 109 kg
